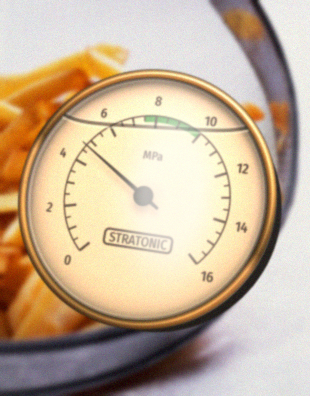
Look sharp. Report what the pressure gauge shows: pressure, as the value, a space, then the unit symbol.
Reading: 4.75 MPa
